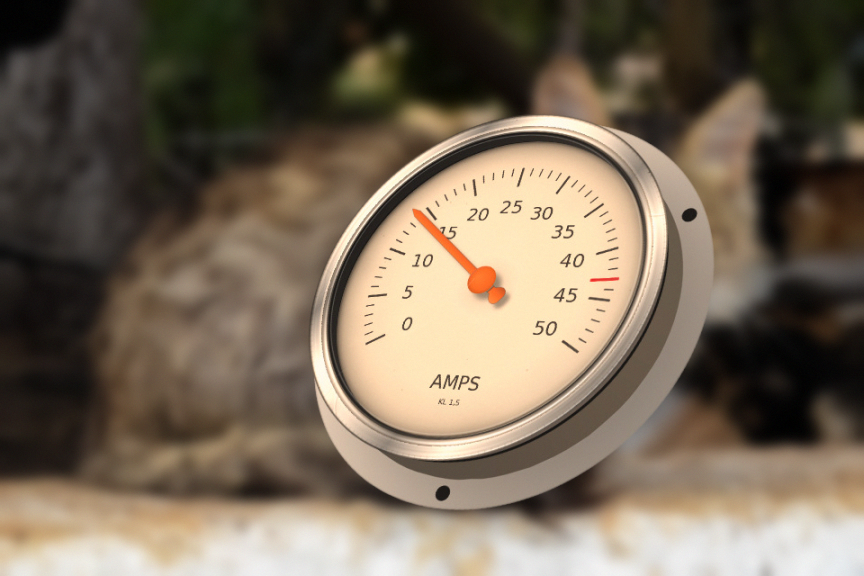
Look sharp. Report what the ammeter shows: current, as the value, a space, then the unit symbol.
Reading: 14 A
